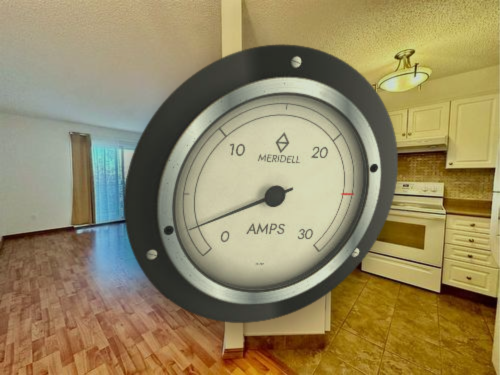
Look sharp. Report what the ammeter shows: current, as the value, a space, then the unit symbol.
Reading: 2.5 A
